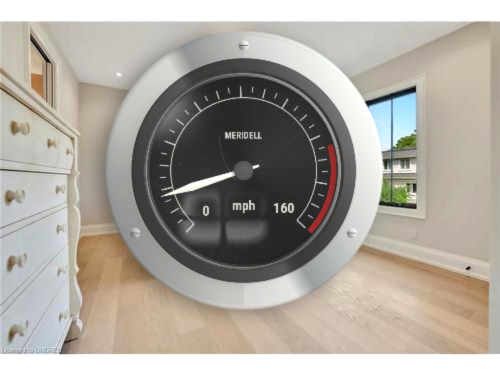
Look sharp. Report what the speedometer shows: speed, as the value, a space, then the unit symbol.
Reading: 17.5 mph
